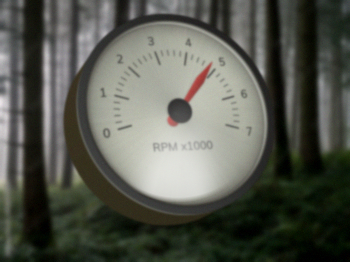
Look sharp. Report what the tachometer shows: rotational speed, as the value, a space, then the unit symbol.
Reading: 4800 rpm
